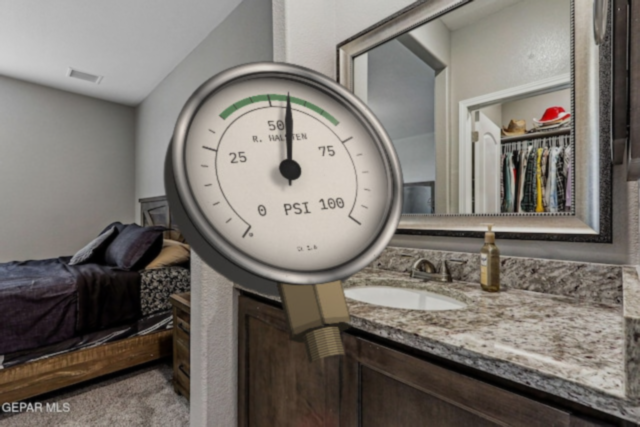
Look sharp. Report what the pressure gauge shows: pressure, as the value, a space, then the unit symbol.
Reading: 55 psi
